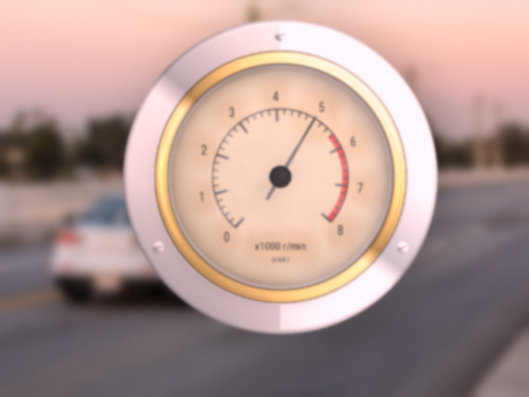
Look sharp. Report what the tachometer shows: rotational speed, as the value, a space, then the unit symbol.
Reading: 5000 rpm
